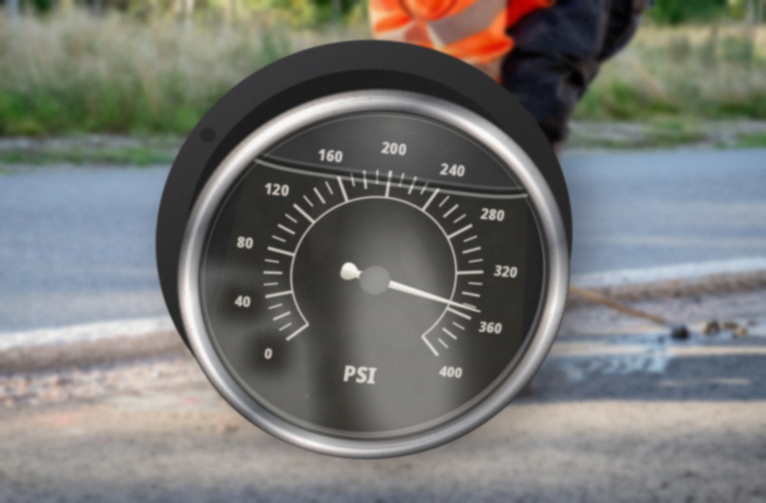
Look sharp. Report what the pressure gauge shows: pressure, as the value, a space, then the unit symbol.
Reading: 350 psi
